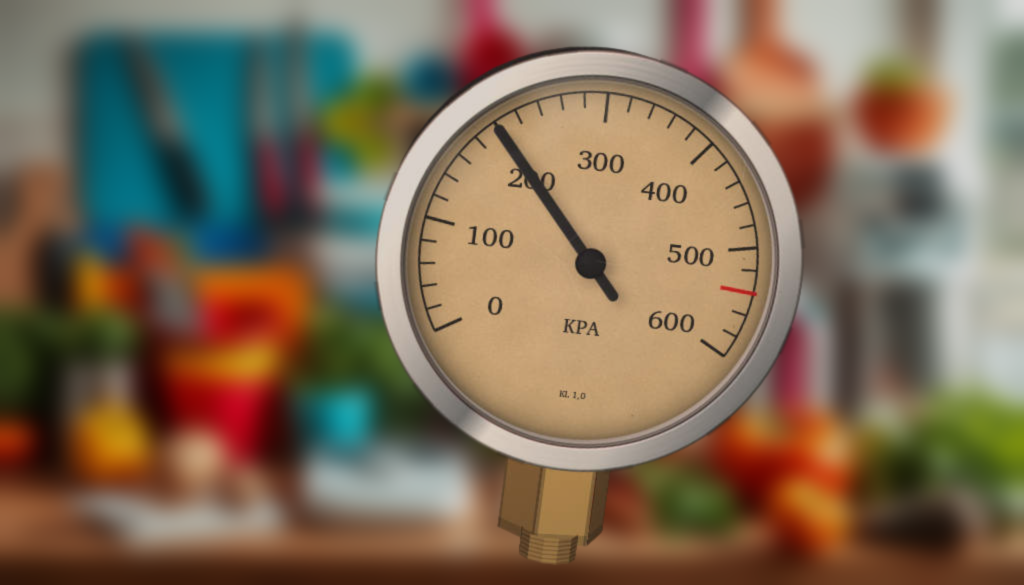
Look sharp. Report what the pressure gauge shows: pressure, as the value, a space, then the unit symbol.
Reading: 200 kPa
